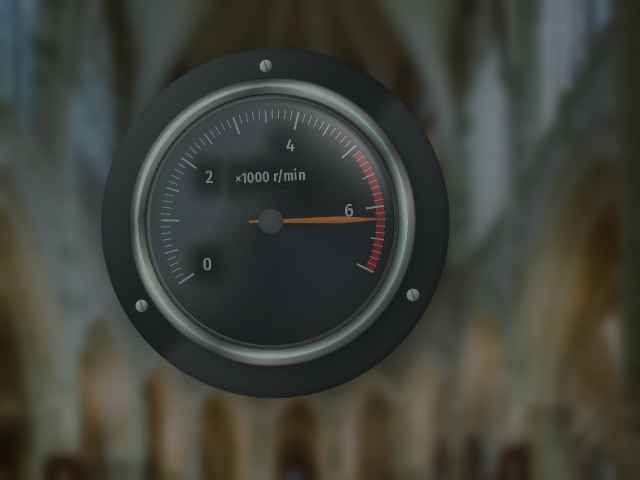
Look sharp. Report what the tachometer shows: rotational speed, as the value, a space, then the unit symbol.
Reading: 6200 rpm
